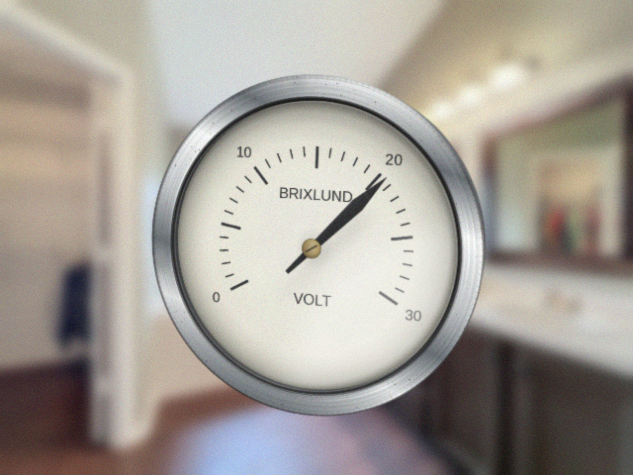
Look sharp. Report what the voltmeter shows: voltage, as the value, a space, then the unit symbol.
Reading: 20.5 V
